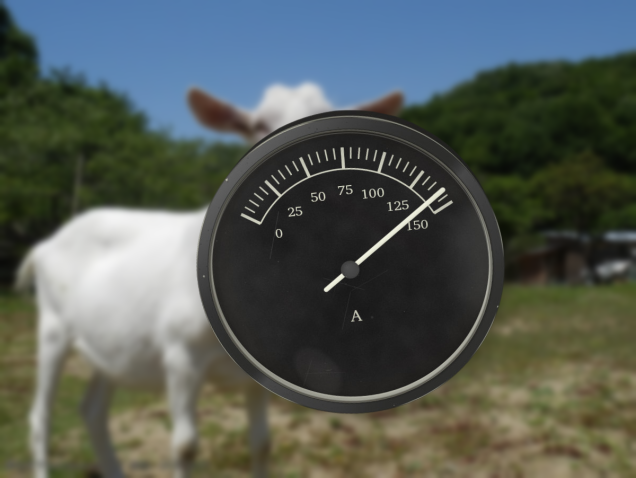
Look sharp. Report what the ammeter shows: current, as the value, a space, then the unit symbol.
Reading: 140 A
